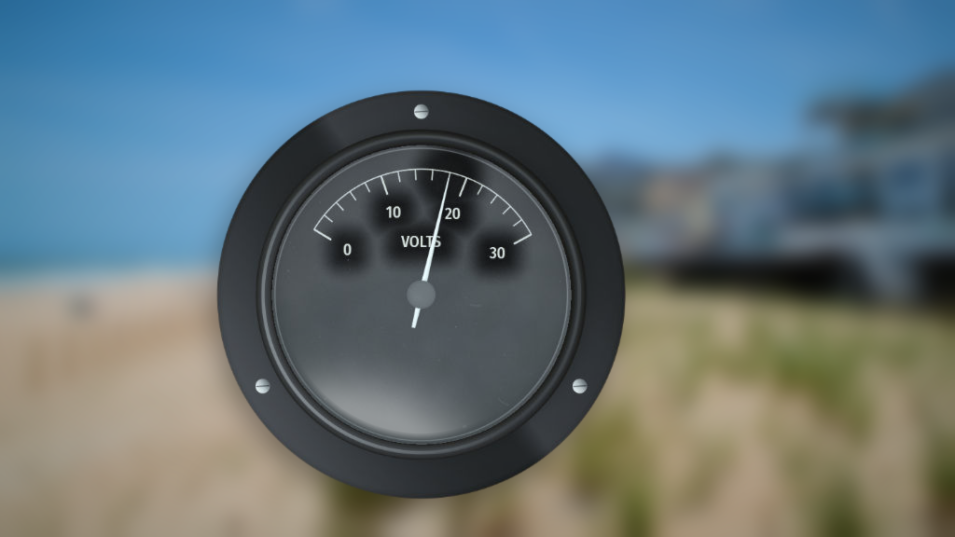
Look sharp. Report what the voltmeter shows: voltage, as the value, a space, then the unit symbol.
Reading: 18 V
